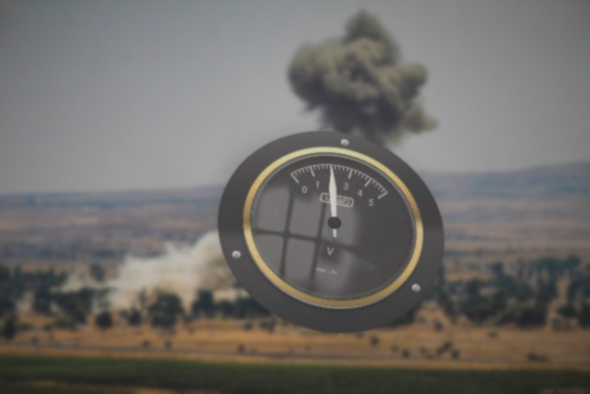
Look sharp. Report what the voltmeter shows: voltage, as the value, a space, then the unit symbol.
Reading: 2 V
